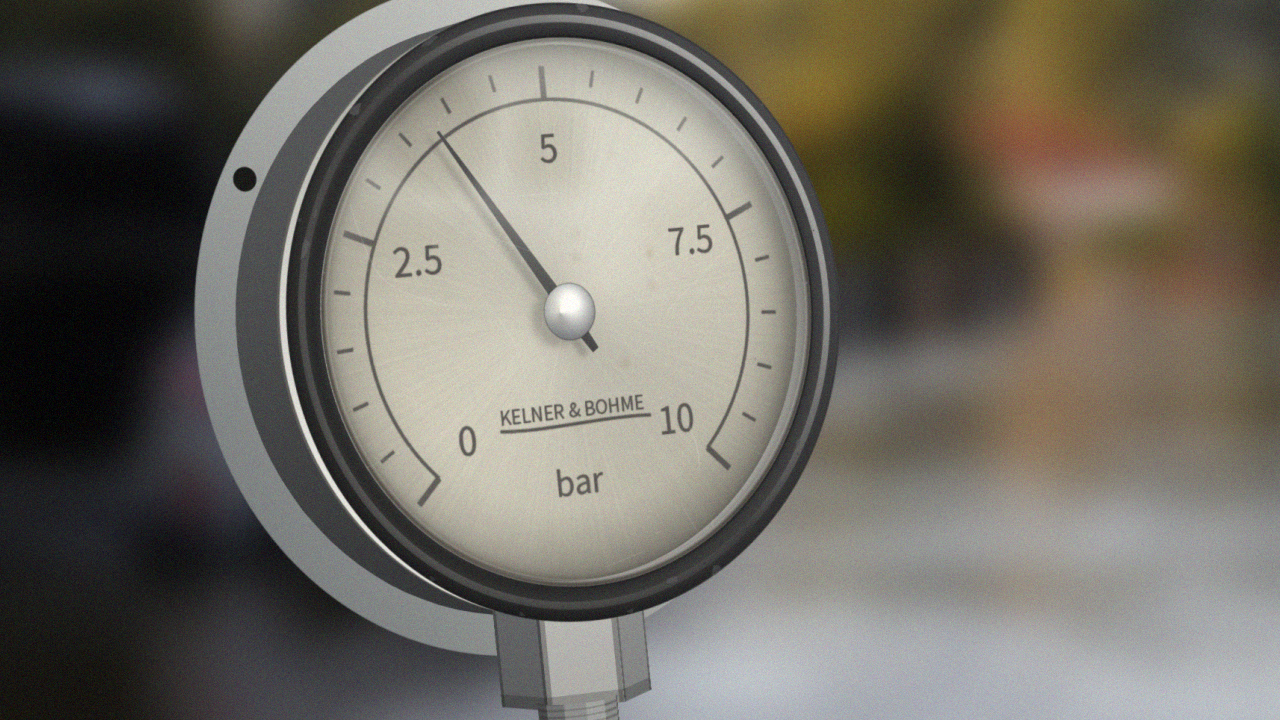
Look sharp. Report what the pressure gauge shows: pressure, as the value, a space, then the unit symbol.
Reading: 3.75 bar
